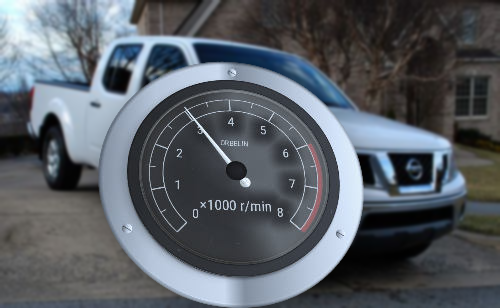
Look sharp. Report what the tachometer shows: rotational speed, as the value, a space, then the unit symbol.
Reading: 3000 rpm
